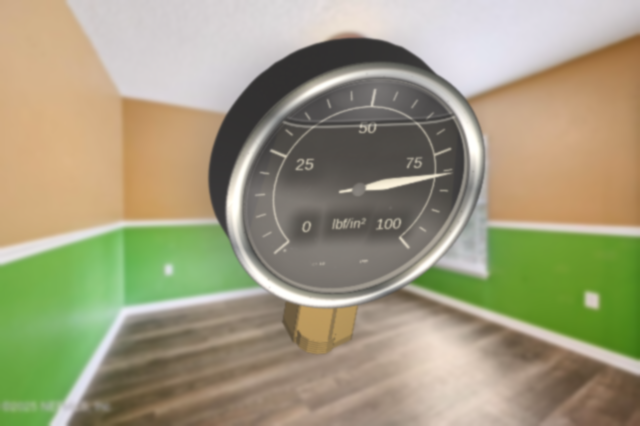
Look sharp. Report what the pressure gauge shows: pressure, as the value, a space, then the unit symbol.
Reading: 80 psi
